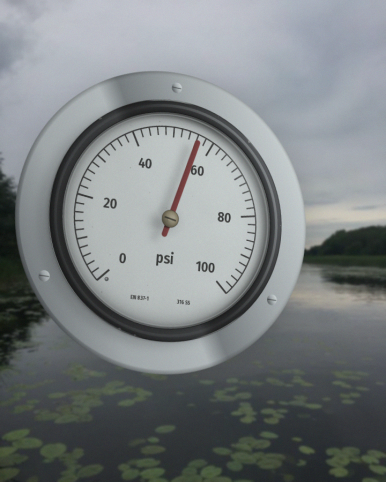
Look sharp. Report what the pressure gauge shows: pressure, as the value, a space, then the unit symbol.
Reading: 56 psi
